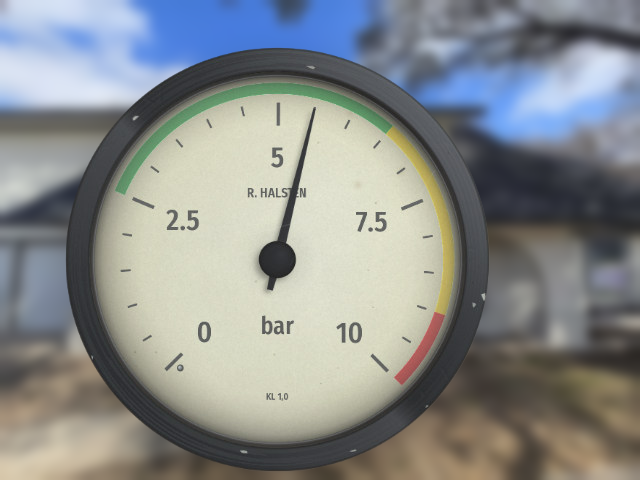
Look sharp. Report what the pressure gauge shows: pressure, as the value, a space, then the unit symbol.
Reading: 5.5 bar
